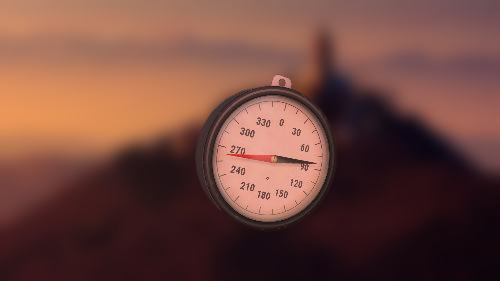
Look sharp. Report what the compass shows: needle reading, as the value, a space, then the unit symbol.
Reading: 262.5 °
